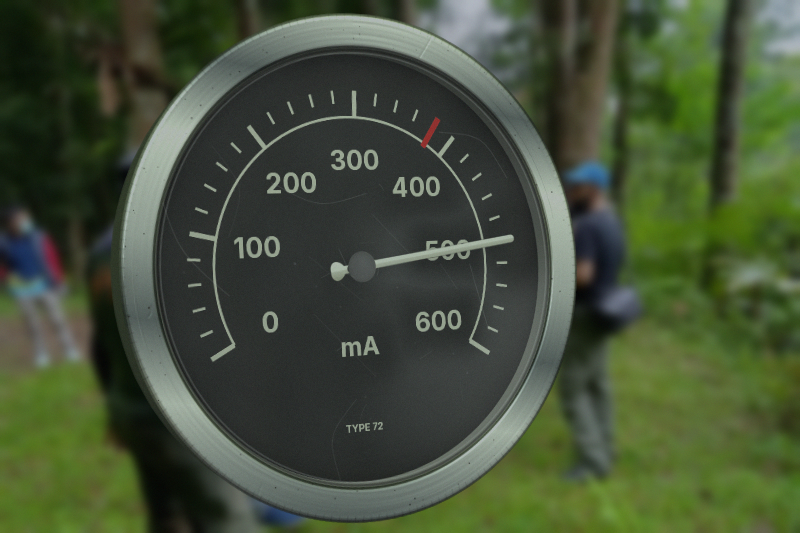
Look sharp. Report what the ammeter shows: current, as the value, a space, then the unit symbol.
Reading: 500 mA
